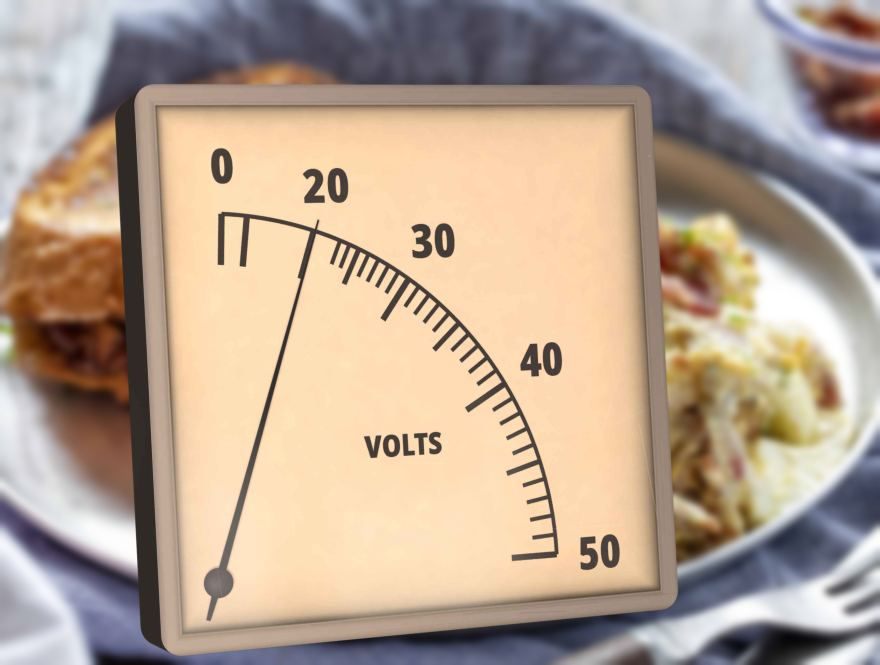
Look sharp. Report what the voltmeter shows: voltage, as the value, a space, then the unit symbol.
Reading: 20 V
